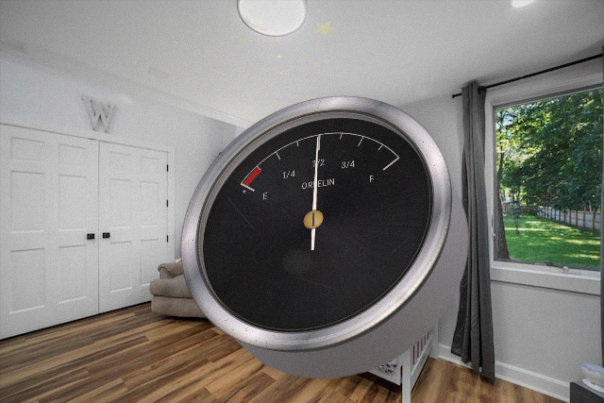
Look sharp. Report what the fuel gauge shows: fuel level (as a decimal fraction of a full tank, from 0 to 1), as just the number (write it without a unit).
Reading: 0.5
